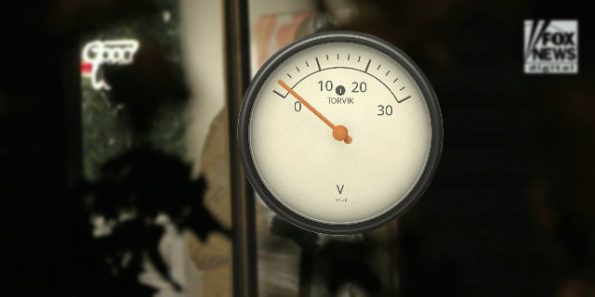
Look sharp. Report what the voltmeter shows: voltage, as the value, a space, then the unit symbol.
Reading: 2 V
